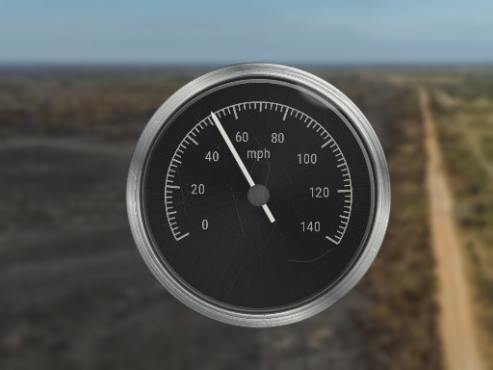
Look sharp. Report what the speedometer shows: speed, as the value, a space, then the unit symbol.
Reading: 52 mph
